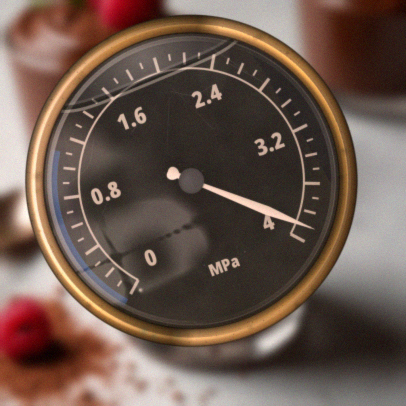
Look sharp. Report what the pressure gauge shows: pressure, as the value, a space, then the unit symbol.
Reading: 3.9 MPa
